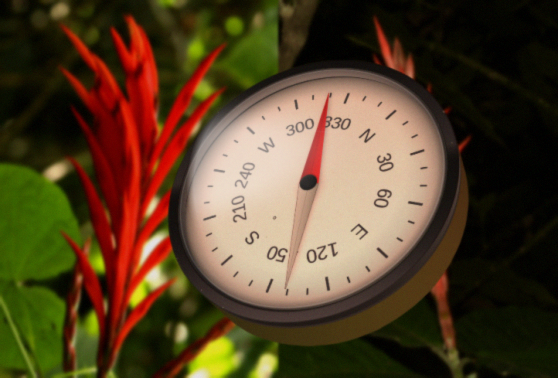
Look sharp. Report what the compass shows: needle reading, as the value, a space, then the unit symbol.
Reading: 320 °
